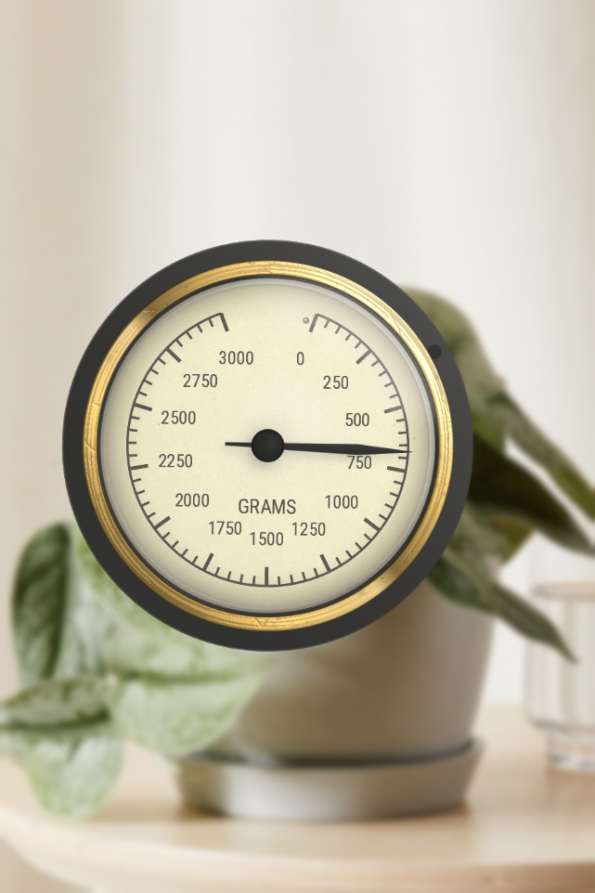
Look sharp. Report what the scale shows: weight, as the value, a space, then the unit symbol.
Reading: 675 g
